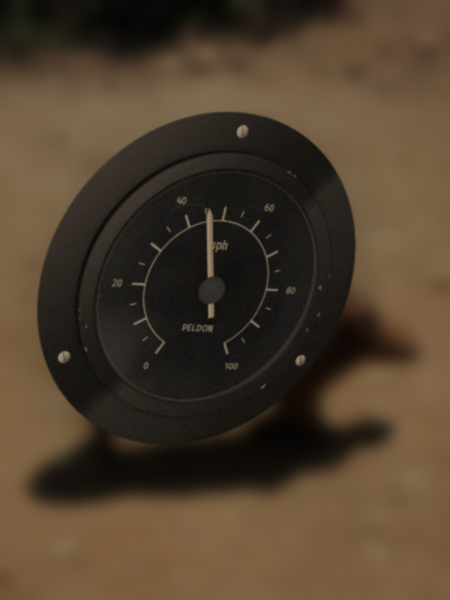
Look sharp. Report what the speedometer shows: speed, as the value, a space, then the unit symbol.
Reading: 45 mph
